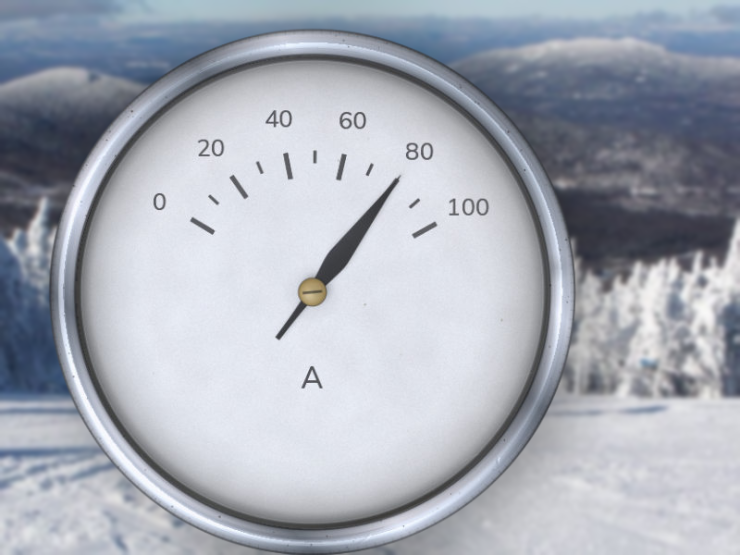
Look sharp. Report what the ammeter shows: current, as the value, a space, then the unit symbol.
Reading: 80 A
